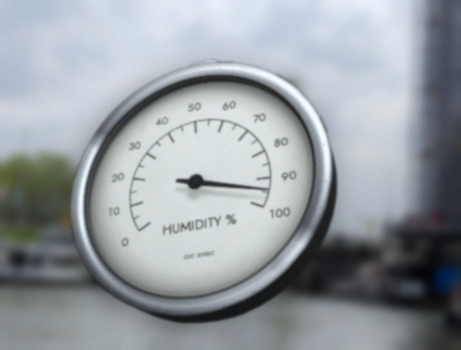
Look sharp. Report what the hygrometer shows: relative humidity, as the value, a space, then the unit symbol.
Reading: 95 %
